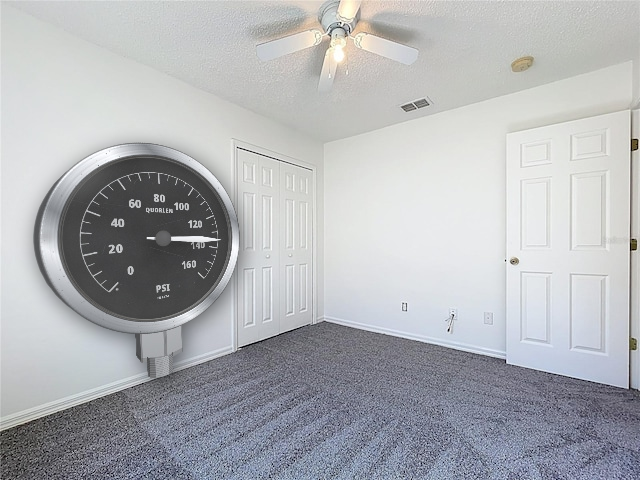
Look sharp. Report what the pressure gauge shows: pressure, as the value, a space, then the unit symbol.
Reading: 135 psi
